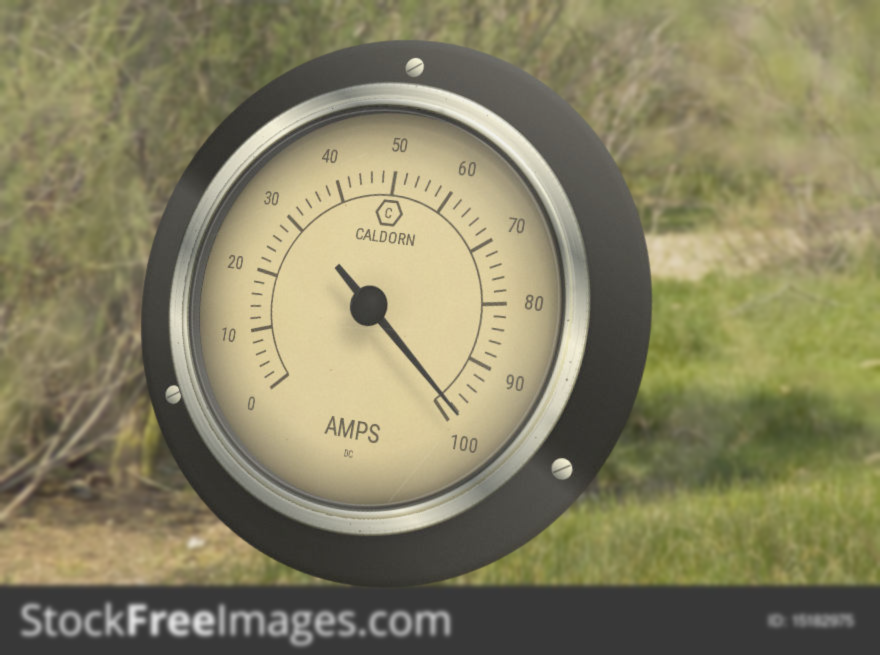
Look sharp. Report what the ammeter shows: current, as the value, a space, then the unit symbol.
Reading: 98 A
